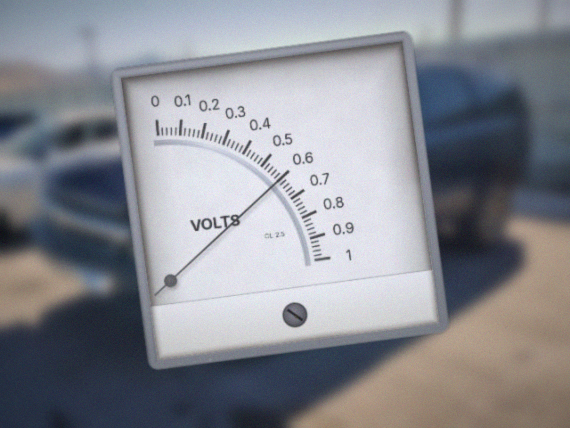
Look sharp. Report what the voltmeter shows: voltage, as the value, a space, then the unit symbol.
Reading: 0.6 V
